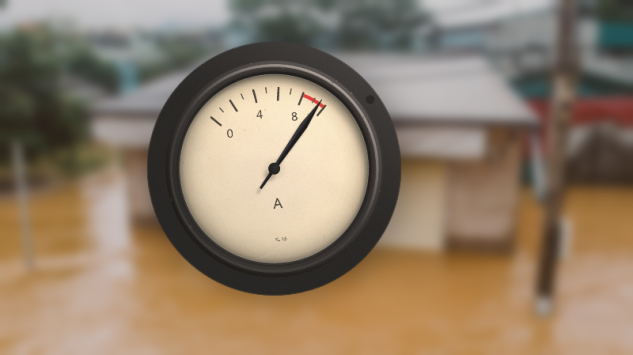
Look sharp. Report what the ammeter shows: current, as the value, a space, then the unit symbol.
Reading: 9.5 A
